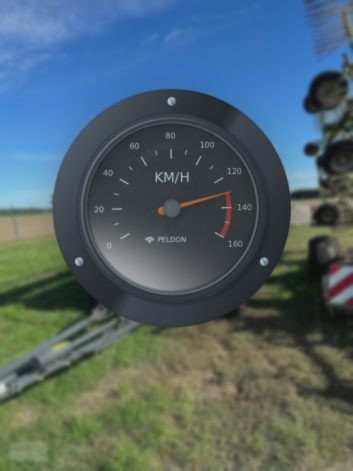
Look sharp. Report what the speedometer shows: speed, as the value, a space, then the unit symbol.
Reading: 130 km/h
